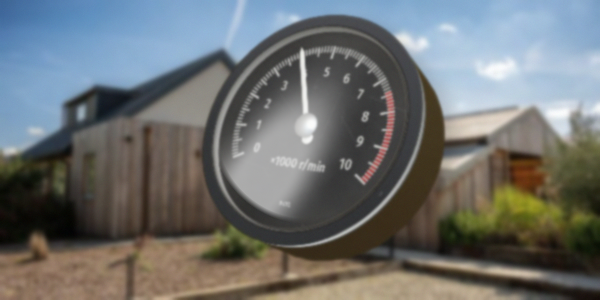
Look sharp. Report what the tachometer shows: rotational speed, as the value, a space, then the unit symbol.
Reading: 4000 rpm
